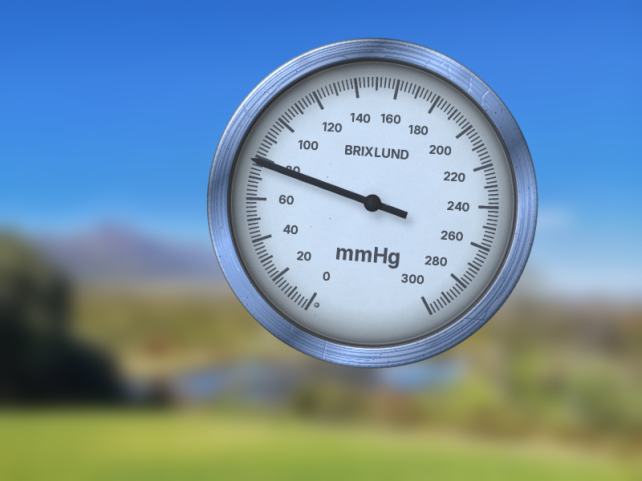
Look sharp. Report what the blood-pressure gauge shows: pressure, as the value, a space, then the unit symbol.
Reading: 78 mmHg
